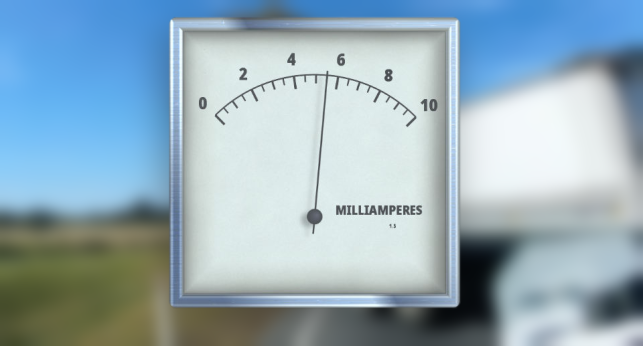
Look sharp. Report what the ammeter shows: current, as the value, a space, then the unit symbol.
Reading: 5.5 mA
